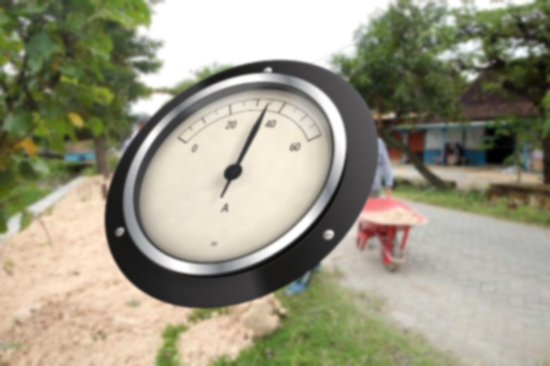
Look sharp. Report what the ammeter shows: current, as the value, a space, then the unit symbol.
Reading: 35 A
